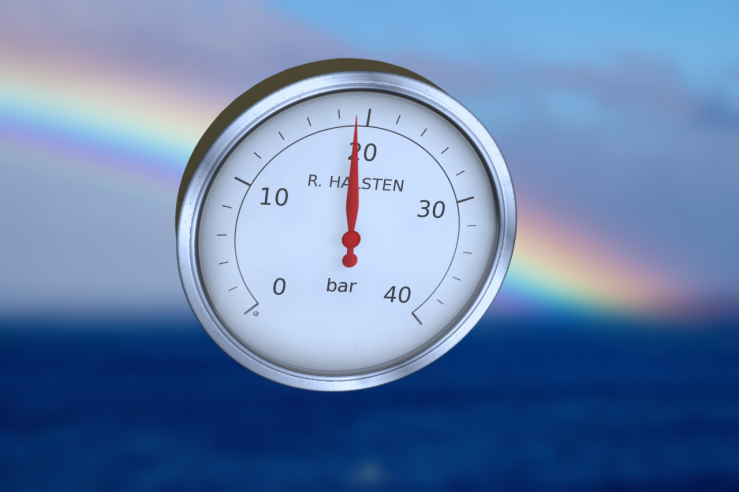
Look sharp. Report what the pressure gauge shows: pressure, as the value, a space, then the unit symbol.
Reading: 19 bar
